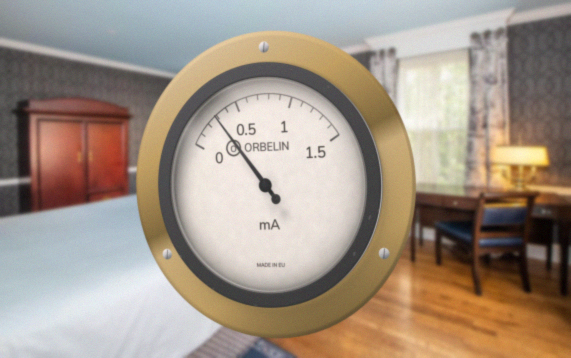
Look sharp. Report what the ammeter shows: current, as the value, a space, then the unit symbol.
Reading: 0.3 mA
